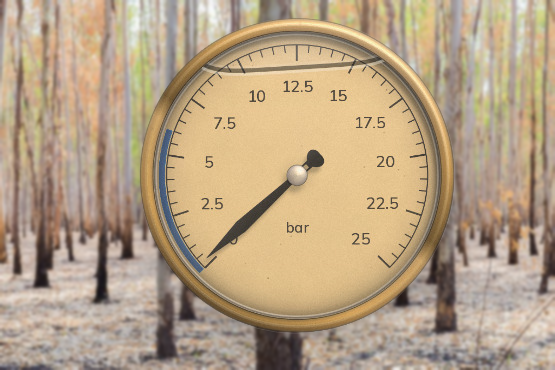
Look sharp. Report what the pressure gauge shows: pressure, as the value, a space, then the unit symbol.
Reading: 0.25 bar
